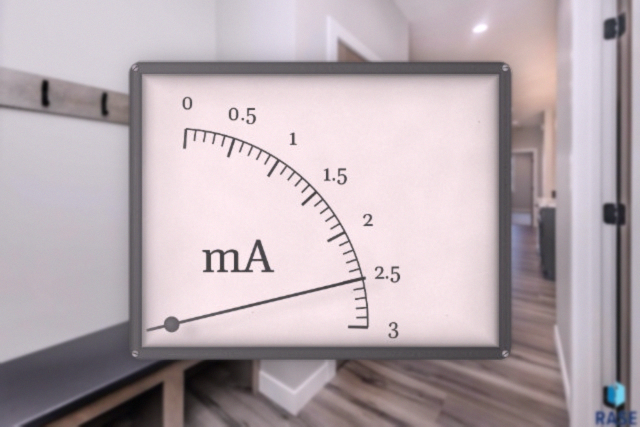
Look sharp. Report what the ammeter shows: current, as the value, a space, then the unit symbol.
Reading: 2.5 mA
